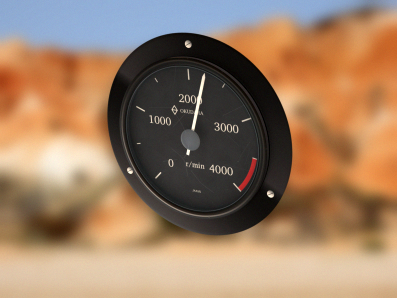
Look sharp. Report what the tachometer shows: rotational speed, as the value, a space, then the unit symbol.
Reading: 2250 rpm
